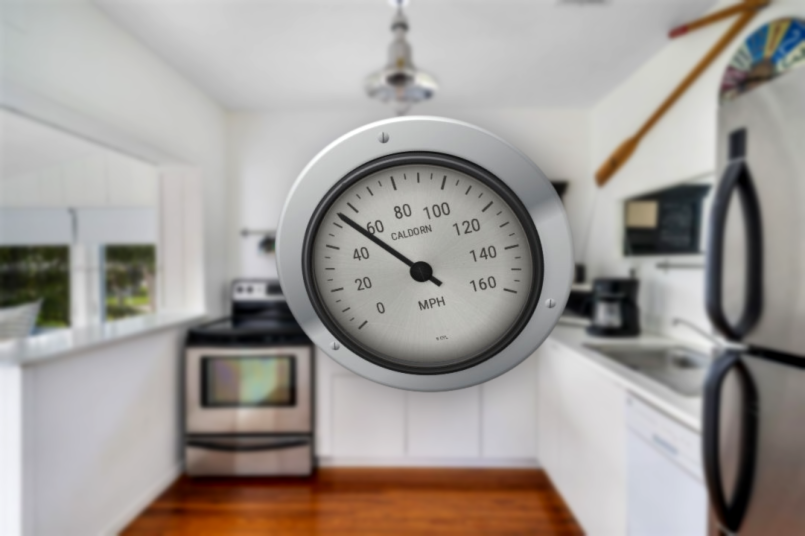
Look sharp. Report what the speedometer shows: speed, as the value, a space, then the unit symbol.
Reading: 55 mph
